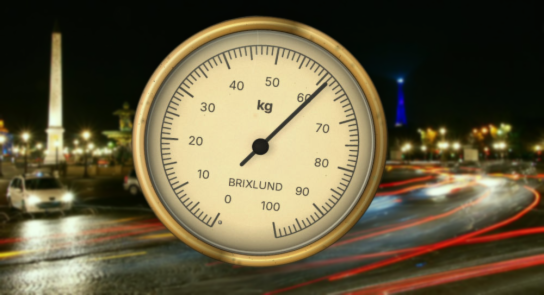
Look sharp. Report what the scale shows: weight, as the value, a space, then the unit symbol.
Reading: 61 kg
